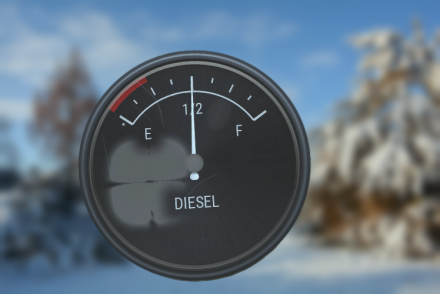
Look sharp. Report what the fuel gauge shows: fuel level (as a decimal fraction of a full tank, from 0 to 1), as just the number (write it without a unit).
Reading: 0.5
